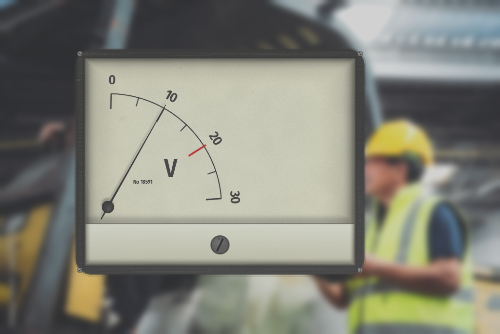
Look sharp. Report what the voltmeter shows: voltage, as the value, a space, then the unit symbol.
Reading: 10 V
